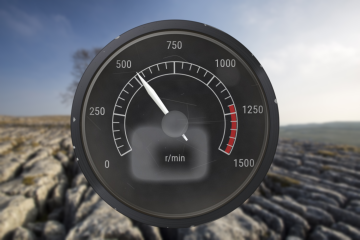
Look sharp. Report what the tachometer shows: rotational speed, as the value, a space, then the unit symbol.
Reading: 525 rpm
